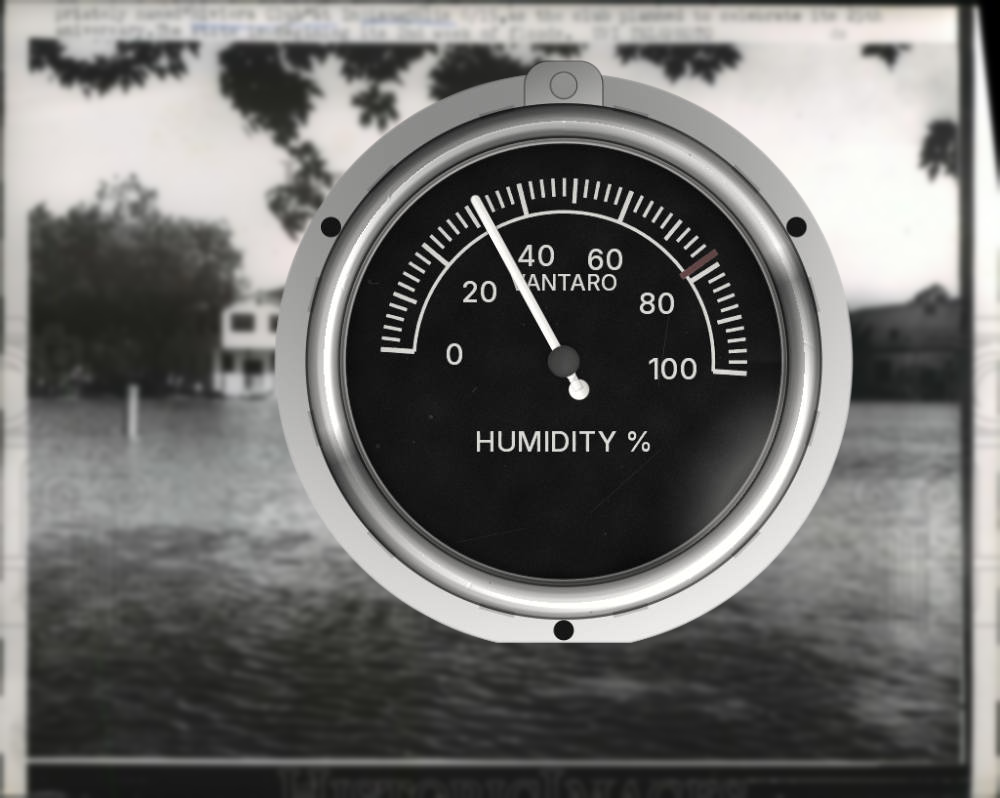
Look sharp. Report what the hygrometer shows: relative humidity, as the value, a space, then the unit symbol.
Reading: 32 %
